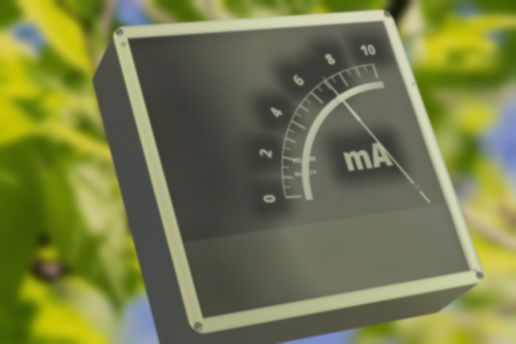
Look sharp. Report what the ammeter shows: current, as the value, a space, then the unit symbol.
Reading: 7 mA
